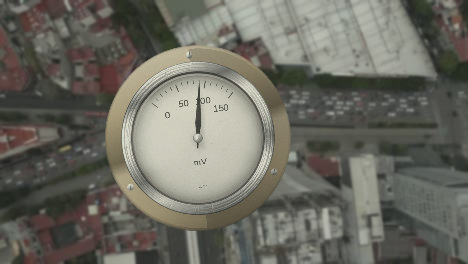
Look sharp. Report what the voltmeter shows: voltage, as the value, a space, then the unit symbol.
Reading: 90 mV
